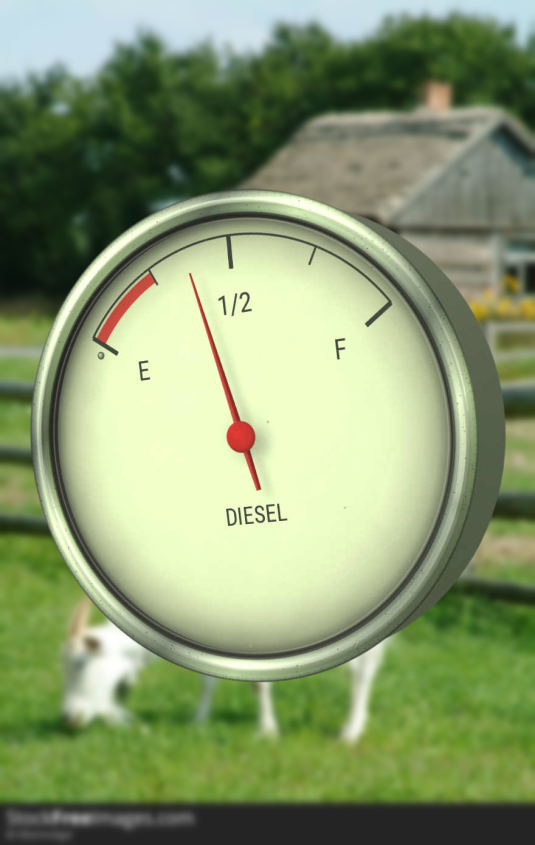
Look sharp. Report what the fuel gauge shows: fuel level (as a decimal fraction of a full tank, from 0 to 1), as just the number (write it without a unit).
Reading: 0.375
